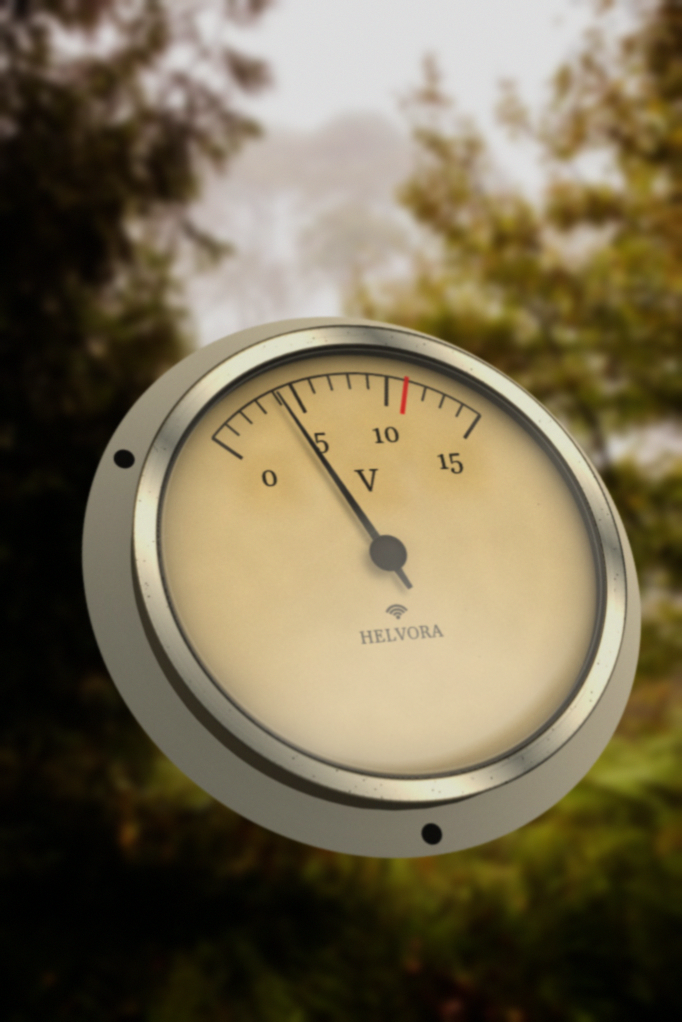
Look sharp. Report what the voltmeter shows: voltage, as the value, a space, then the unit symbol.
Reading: 4 V
